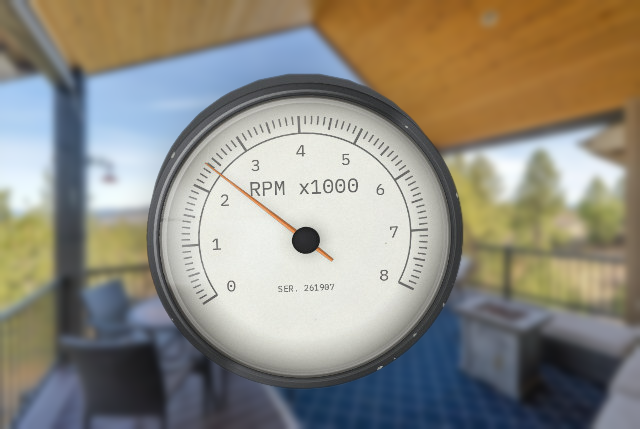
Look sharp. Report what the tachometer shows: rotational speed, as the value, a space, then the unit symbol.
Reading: 2400 rpm
